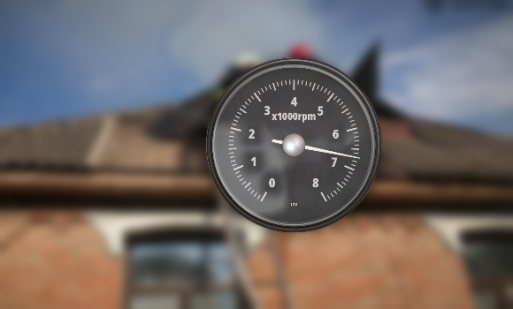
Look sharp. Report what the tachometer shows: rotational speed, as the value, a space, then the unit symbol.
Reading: 6700 rpm
